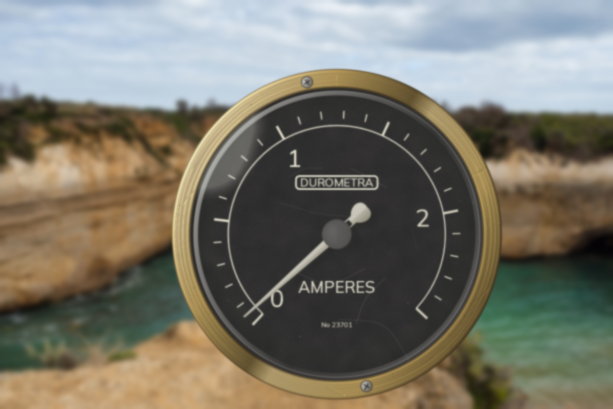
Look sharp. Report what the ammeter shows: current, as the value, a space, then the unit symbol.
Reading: 0.05 A
